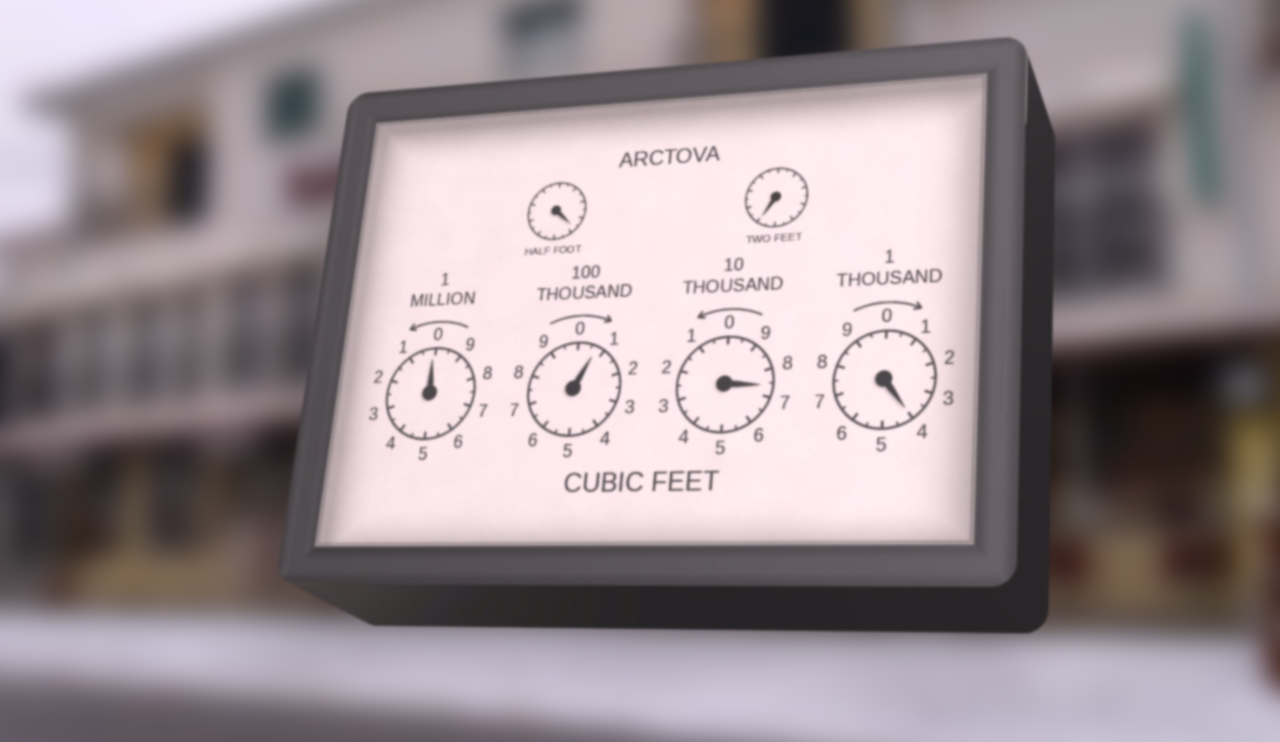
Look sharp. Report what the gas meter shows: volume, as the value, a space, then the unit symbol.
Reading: 7400 ft³
